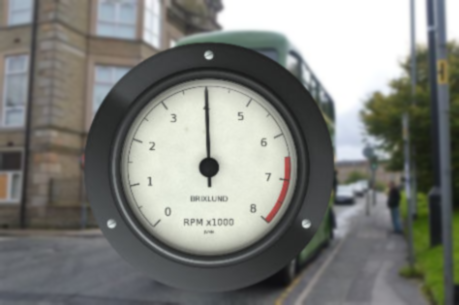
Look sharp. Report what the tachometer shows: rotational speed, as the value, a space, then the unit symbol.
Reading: 4000 rpm
